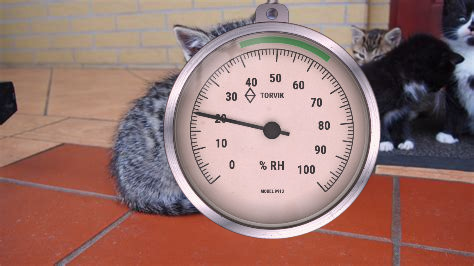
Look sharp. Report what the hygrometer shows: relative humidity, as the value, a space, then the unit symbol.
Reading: 20 %
